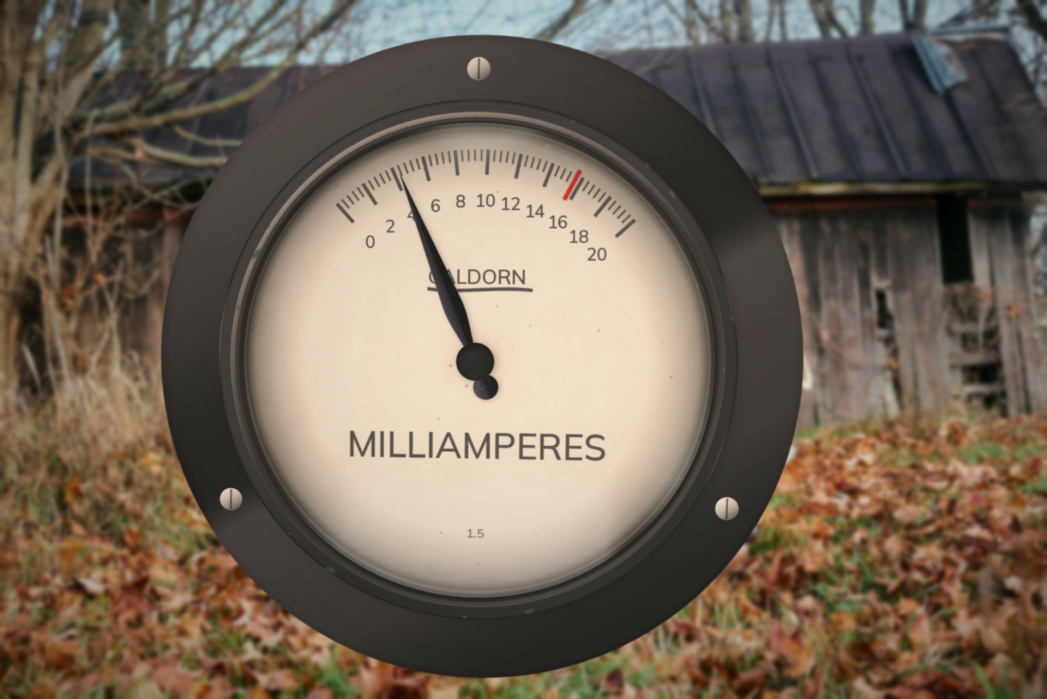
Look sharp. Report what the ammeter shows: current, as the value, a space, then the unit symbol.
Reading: 4.4 mA
